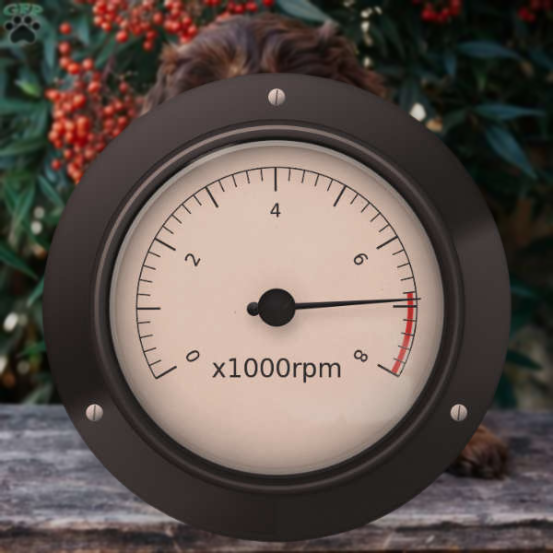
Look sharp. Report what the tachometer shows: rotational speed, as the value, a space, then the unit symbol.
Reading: 6900 rpm
